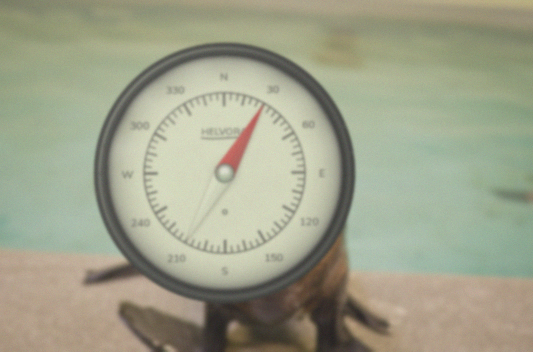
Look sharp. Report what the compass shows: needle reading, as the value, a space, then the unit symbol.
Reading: 30 °
